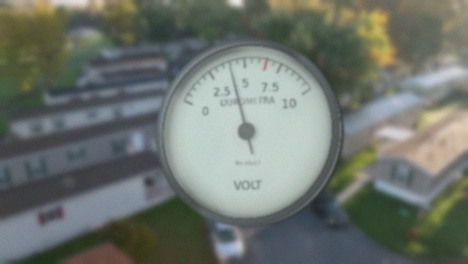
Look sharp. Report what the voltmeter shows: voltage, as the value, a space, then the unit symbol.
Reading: 4 V
